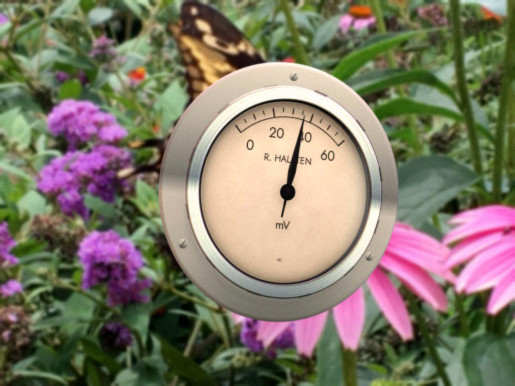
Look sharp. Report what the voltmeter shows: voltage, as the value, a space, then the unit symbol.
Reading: 35 mV
